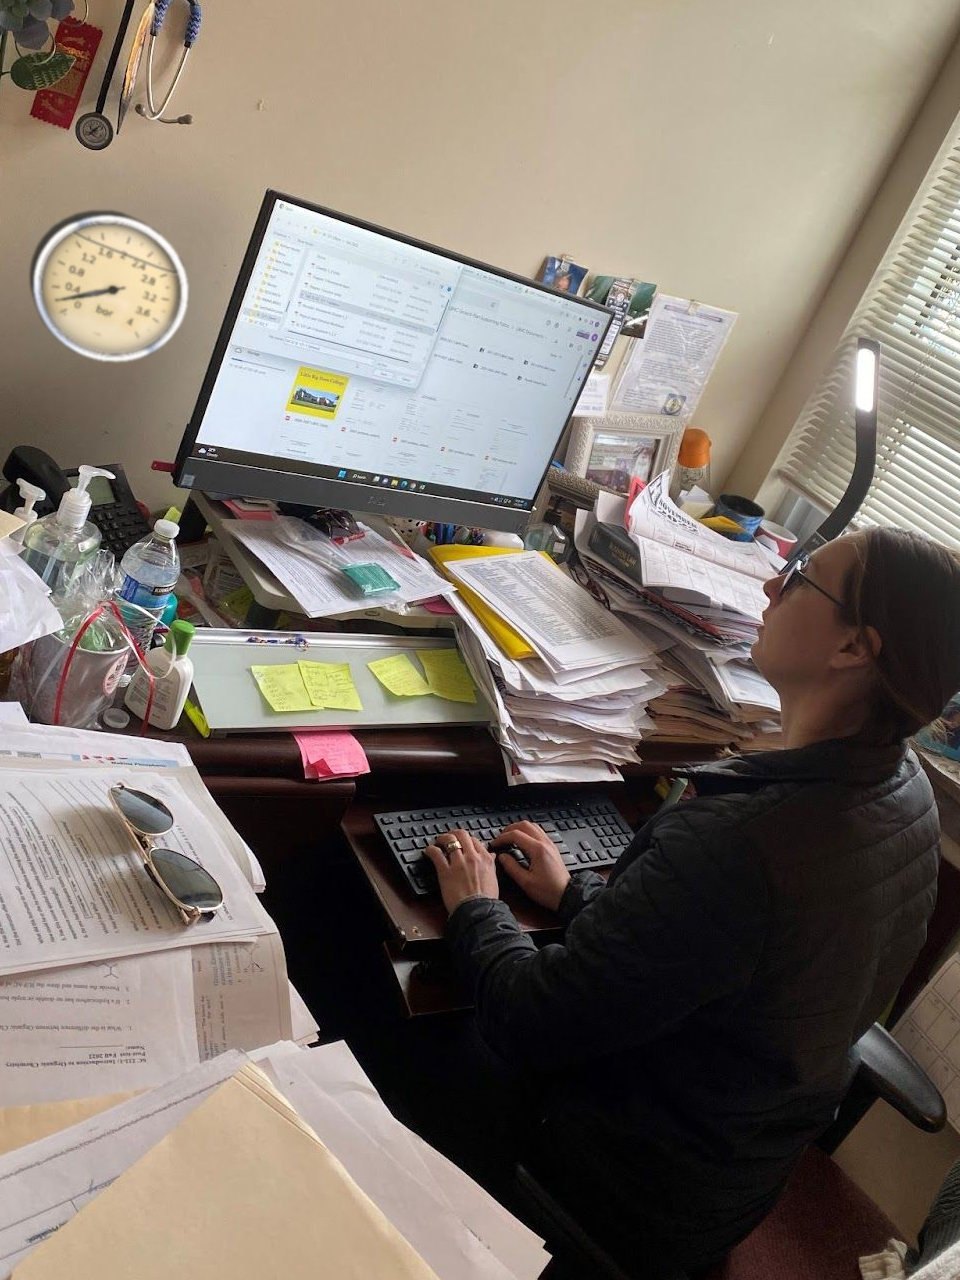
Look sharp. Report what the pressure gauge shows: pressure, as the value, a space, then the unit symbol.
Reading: 0.2 bar
